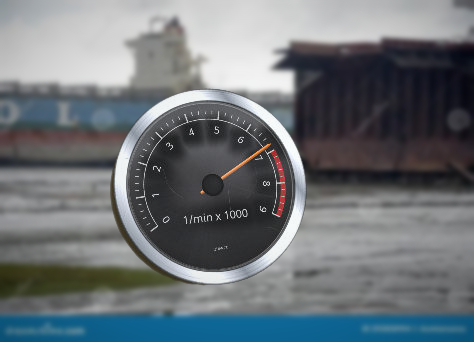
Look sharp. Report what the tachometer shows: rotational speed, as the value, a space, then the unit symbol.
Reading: 6800 rpm
